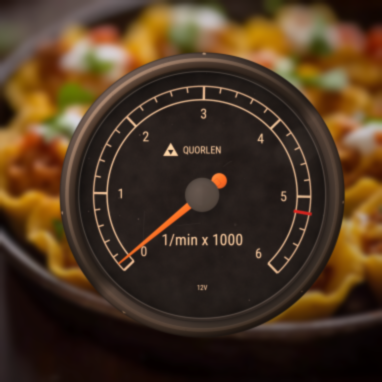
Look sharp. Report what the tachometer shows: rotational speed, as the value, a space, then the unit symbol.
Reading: 100 rpm
